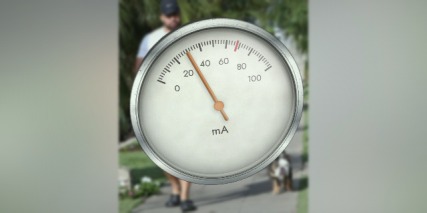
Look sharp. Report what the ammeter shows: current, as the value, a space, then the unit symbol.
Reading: 30 mA
